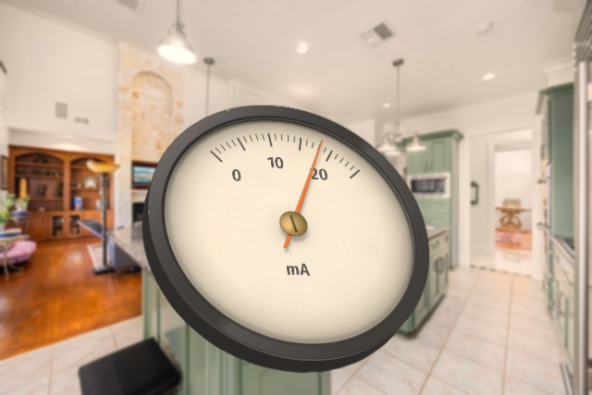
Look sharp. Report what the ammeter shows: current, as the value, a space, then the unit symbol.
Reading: 18 mA
